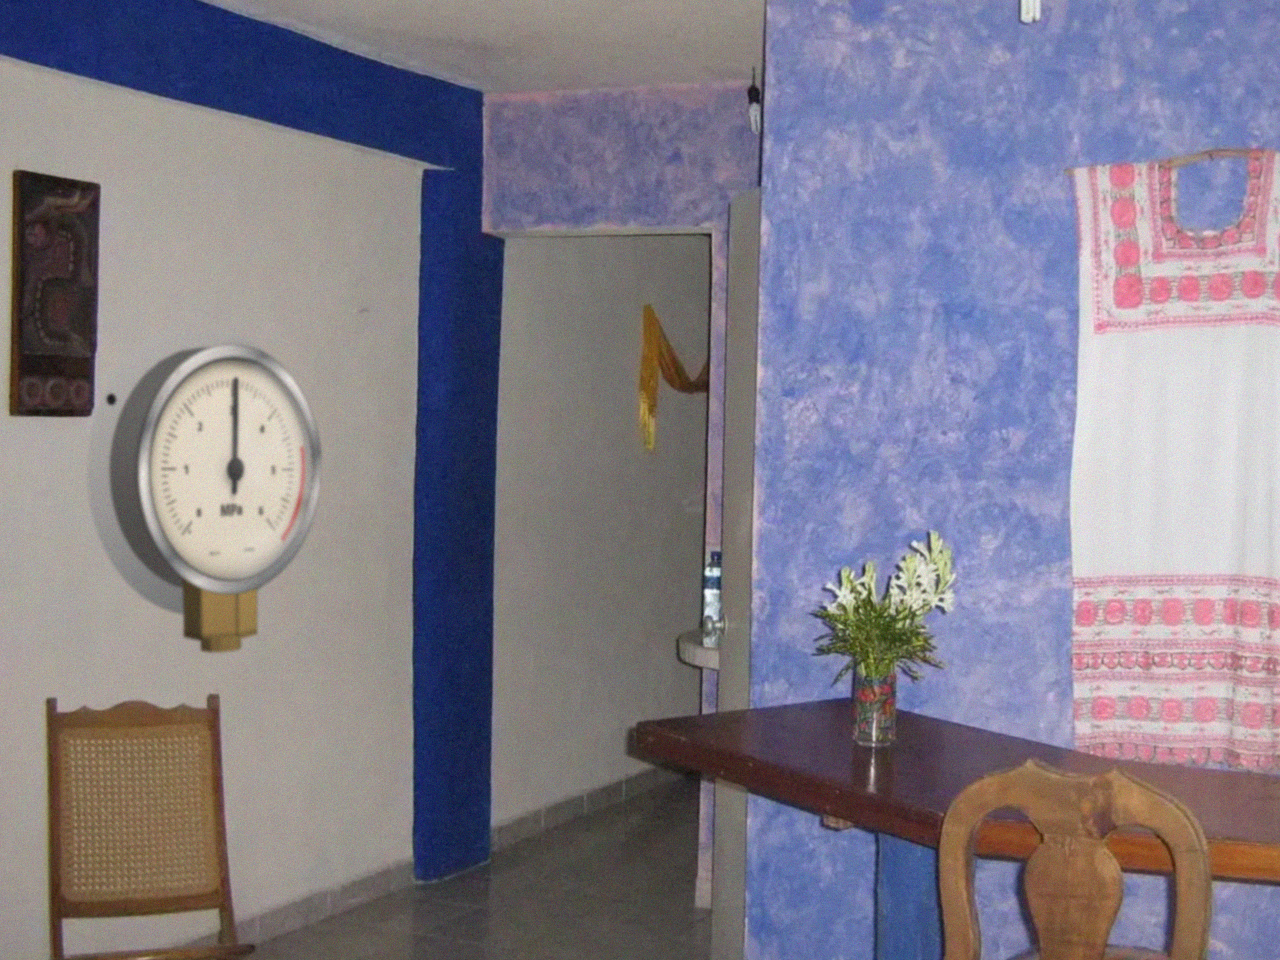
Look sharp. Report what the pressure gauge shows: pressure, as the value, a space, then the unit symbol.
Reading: 3 MPa
